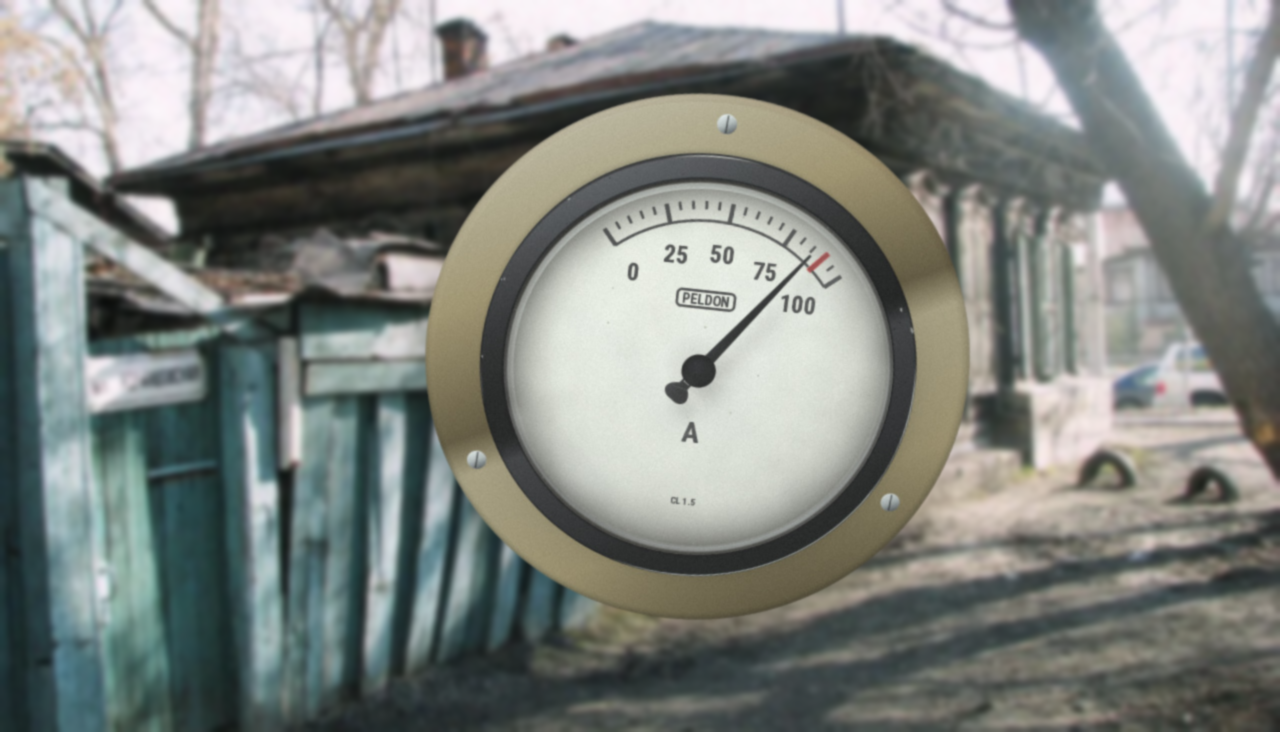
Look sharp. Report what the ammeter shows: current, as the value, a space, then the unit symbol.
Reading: 85 A
